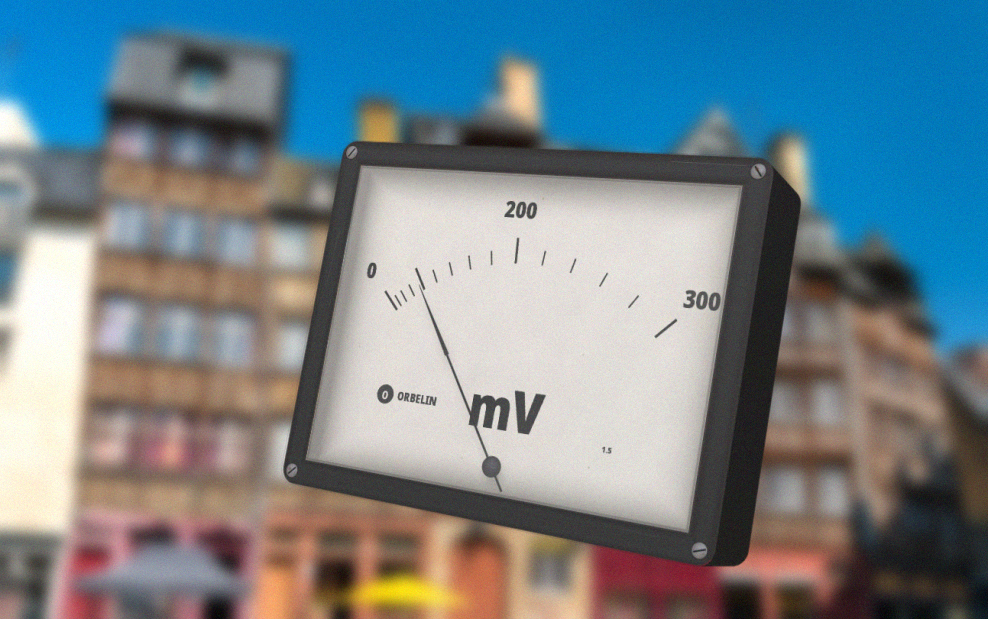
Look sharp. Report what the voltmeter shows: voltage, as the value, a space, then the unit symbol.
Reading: 100 mV
